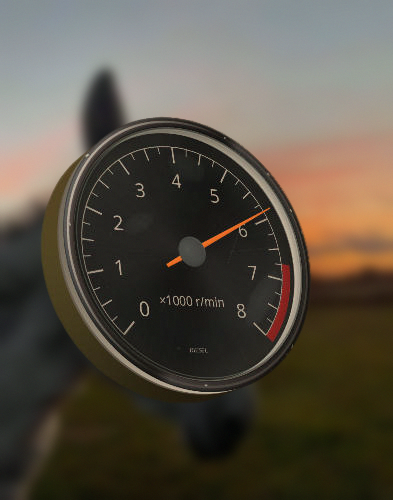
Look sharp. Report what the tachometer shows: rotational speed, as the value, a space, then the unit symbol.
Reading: 5875 rpm
